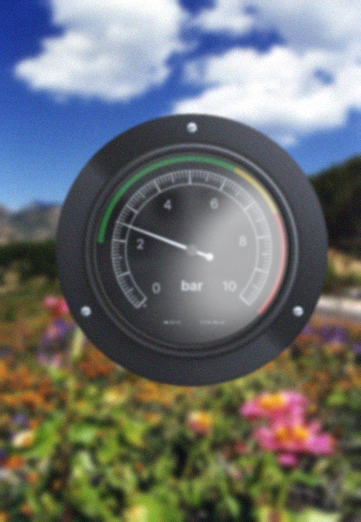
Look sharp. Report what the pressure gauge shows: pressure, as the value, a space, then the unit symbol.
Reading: 2.5 bar
